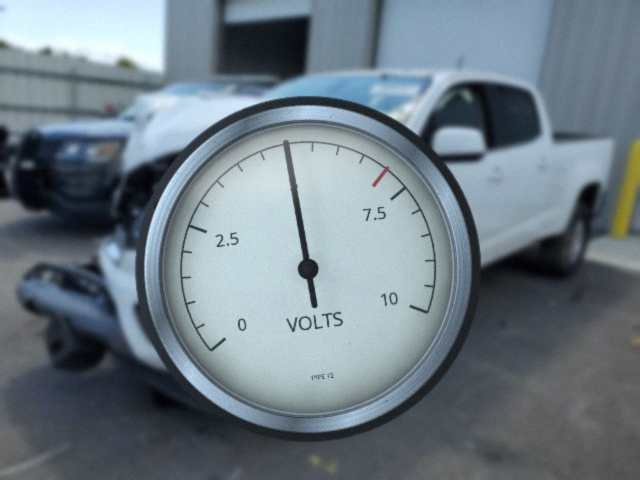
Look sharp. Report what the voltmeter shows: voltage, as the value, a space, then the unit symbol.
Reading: 5 V
